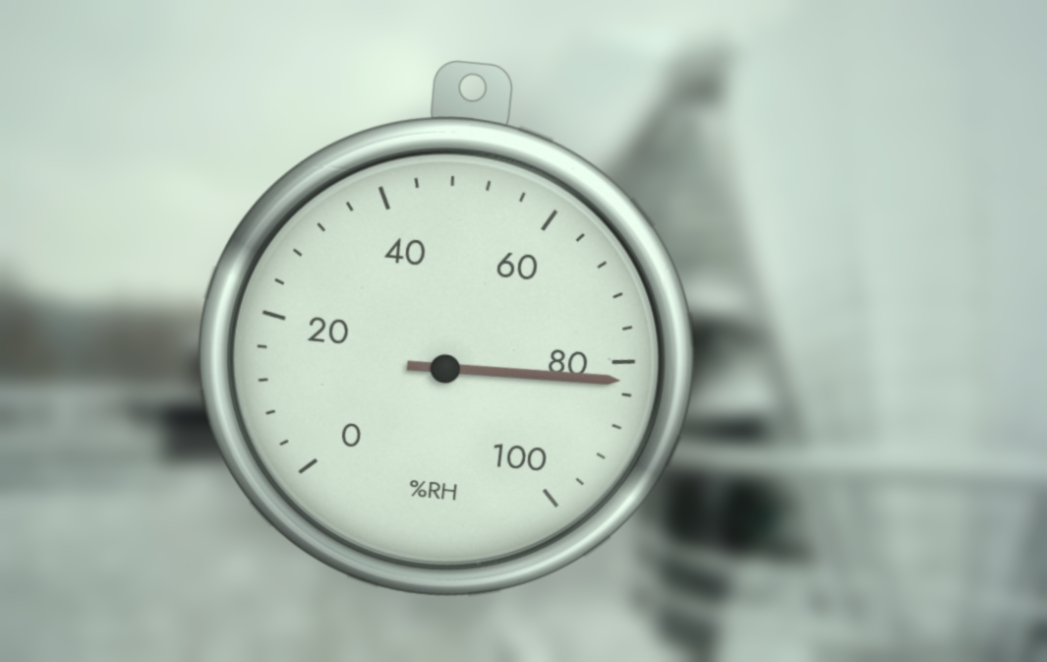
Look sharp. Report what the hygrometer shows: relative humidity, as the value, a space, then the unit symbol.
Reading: 82 %
